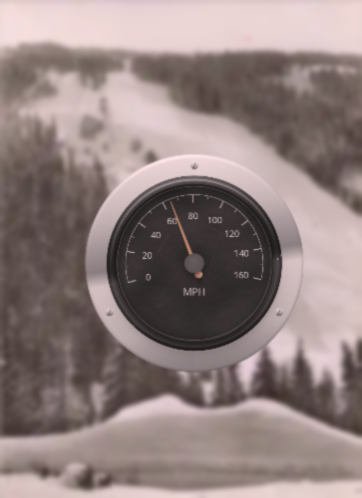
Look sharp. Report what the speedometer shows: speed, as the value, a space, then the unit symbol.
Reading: 65 mph
